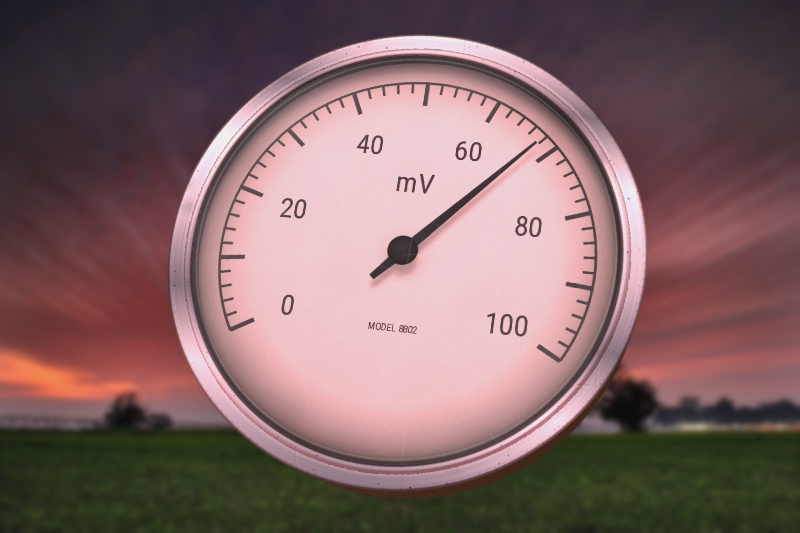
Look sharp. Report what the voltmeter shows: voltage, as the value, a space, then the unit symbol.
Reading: 68 mV
